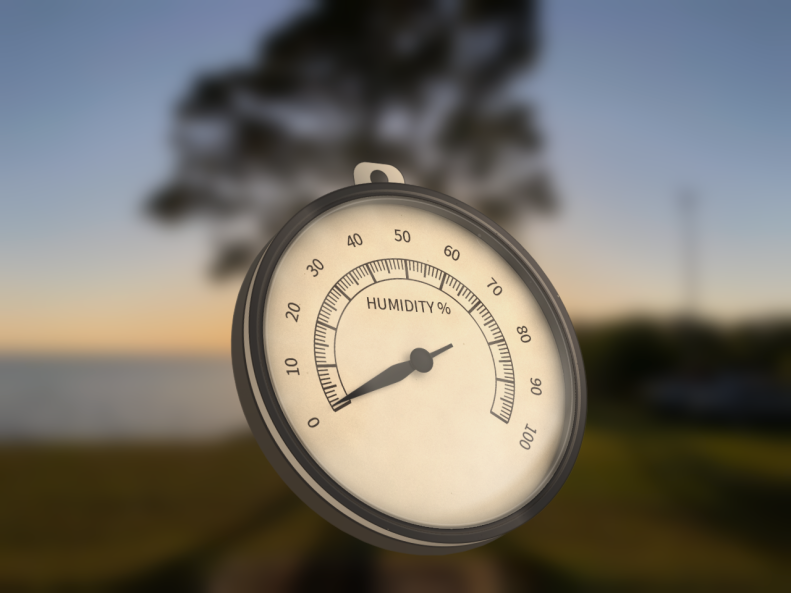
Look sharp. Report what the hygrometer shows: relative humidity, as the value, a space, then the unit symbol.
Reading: 1 %
